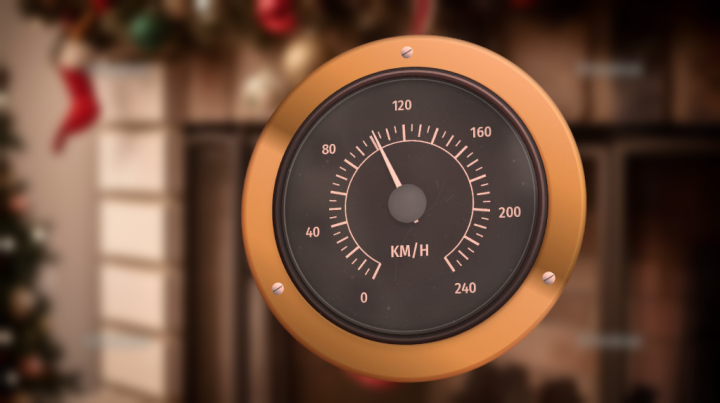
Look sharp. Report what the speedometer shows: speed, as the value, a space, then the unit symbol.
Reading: 102.5 km/h
